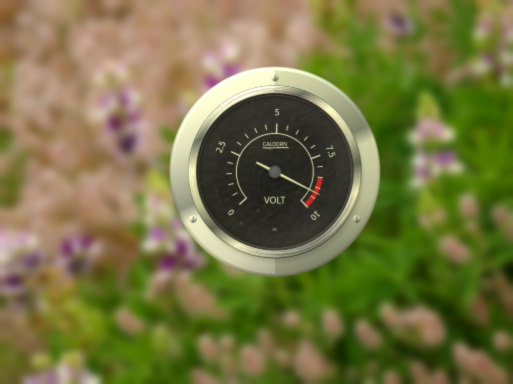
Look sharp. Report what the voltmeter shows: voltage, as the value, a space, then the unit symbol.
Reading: 9.25 V
